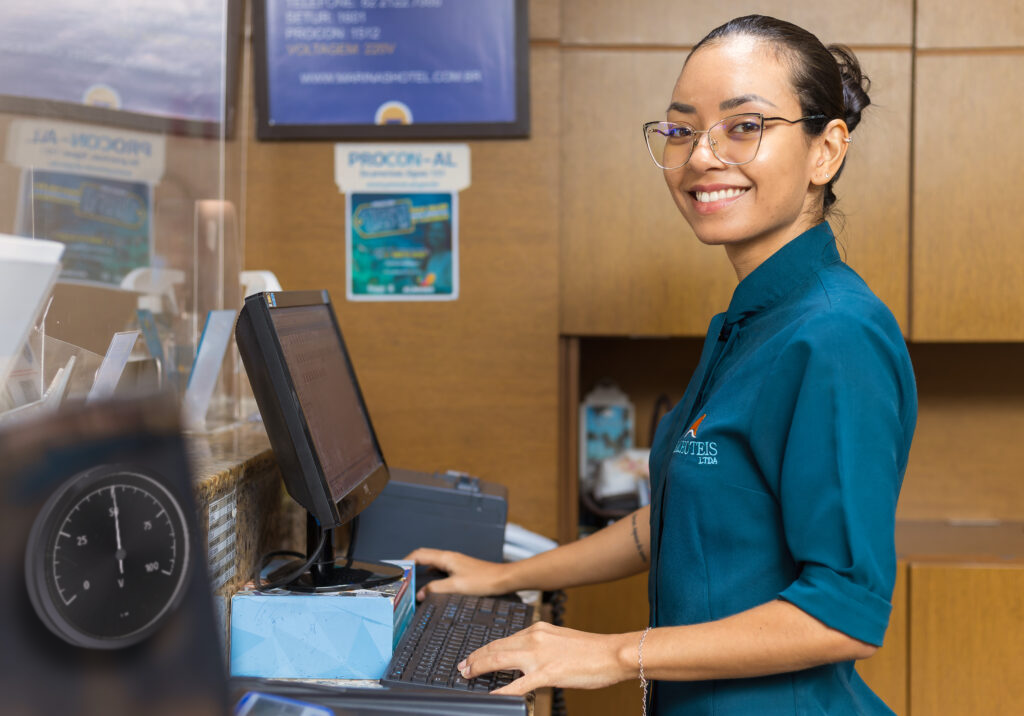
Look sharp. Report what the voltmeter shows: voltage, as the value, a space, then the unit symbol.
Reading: 50 V
